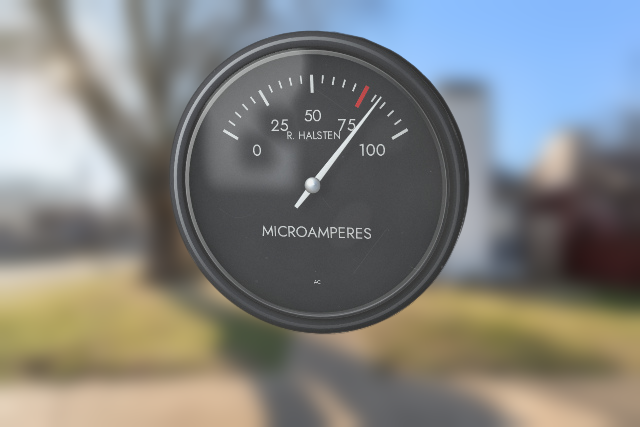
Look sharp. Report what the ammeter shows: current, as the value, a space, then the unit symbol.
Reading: 82.5 µA
